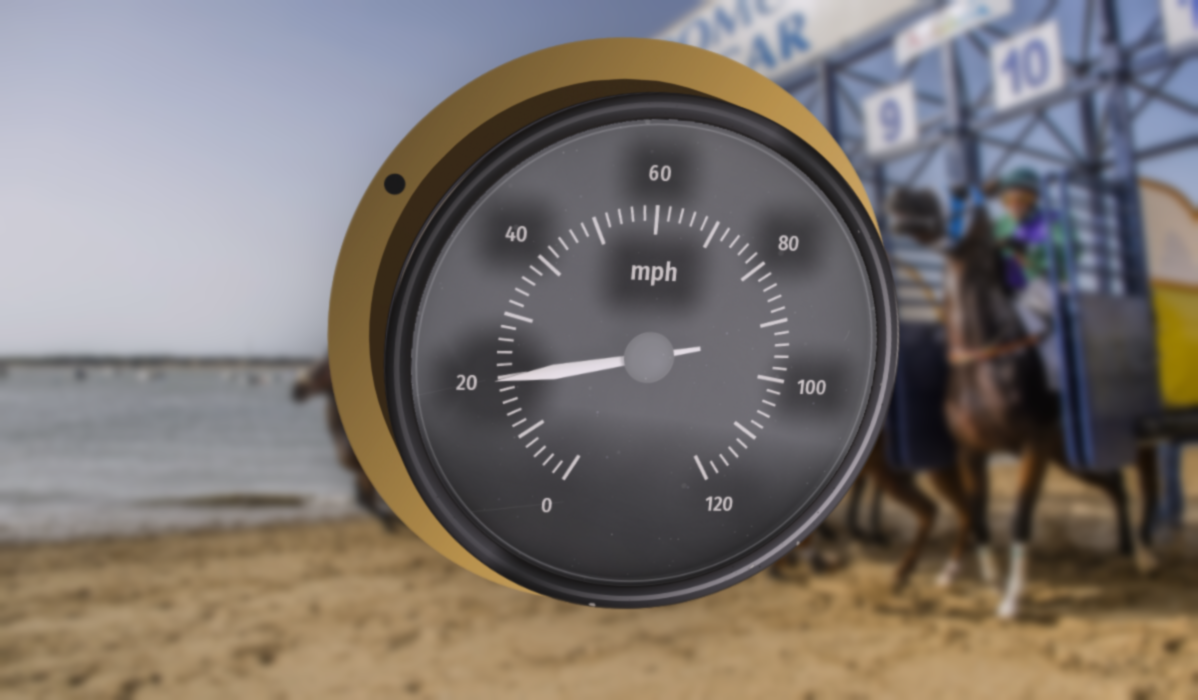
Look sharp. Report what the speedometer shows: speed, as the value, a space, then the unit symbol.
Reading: 20 mph
